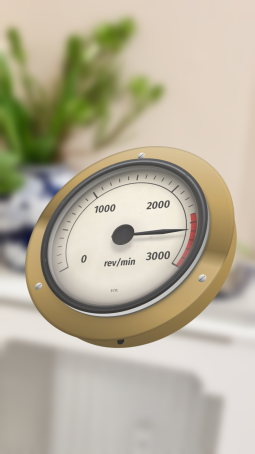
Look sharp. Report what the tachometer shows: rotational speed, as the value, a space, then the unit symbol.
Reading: 2600 rpm
